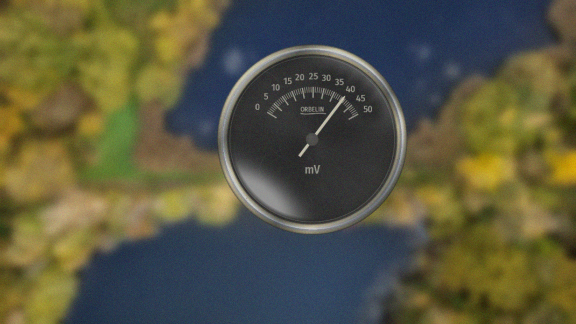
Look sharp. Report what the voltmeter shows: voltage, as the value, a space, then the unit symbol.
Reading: 40 mV
